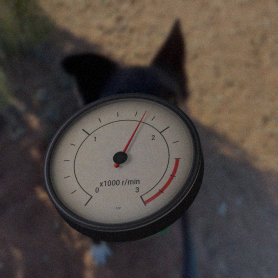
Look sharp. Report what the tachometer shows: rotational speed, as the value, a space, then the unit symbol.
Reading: 1700 rpm
